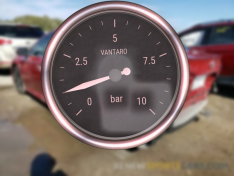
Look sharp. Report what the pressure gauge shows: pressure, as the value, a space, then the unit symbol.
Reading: 1 bar
